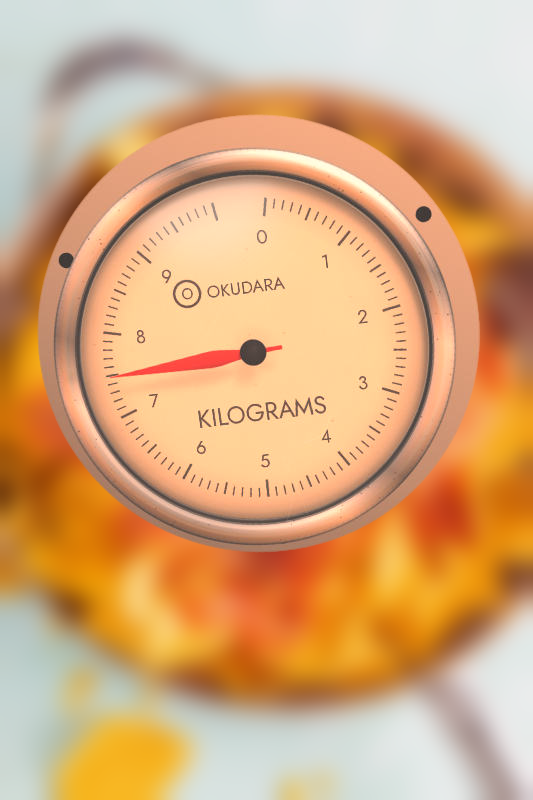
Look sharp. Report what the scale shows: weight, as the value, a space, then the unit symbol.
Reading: 7.5 kg
